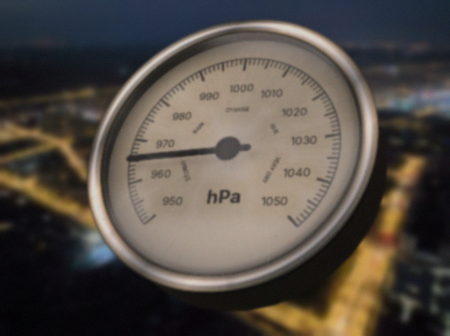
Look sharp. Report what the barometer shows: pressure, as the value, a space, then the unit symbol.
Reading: 965 hPa
